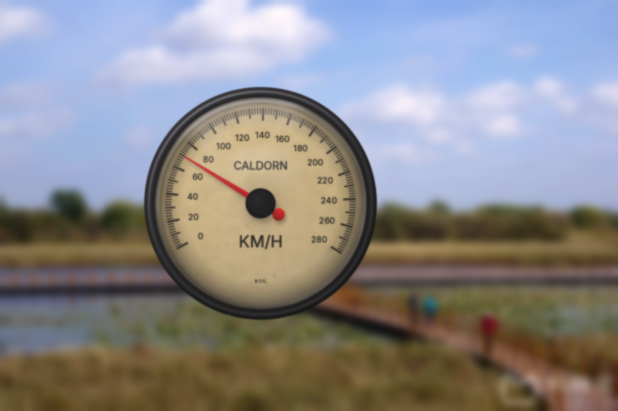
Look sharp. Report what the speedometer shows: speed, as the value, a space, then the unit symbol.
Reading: 70 km/h
